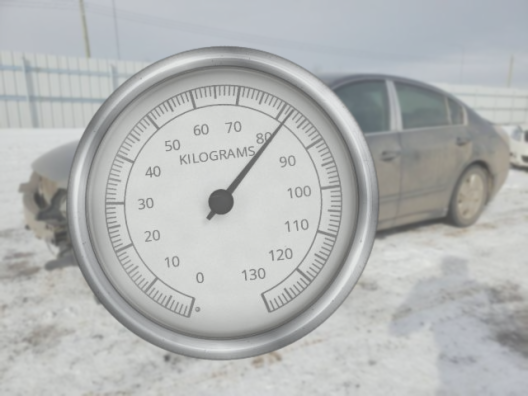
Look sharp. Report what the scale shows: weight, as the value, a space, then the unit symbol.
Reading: 82 kg
